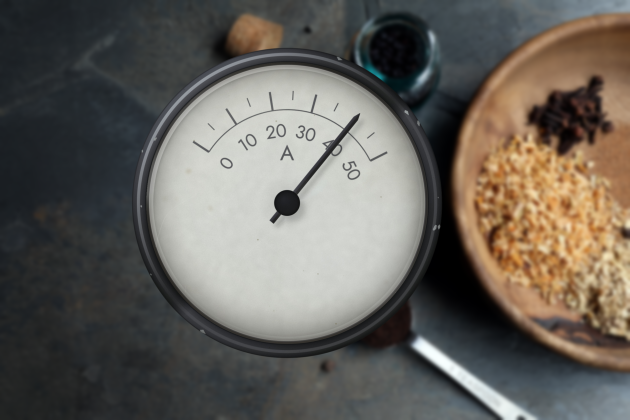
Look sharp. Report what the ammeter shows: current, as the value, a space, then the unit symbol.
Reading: 40 A
